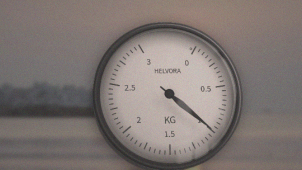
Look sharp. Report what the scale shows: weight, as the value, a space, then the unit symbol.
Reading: 1 kg
